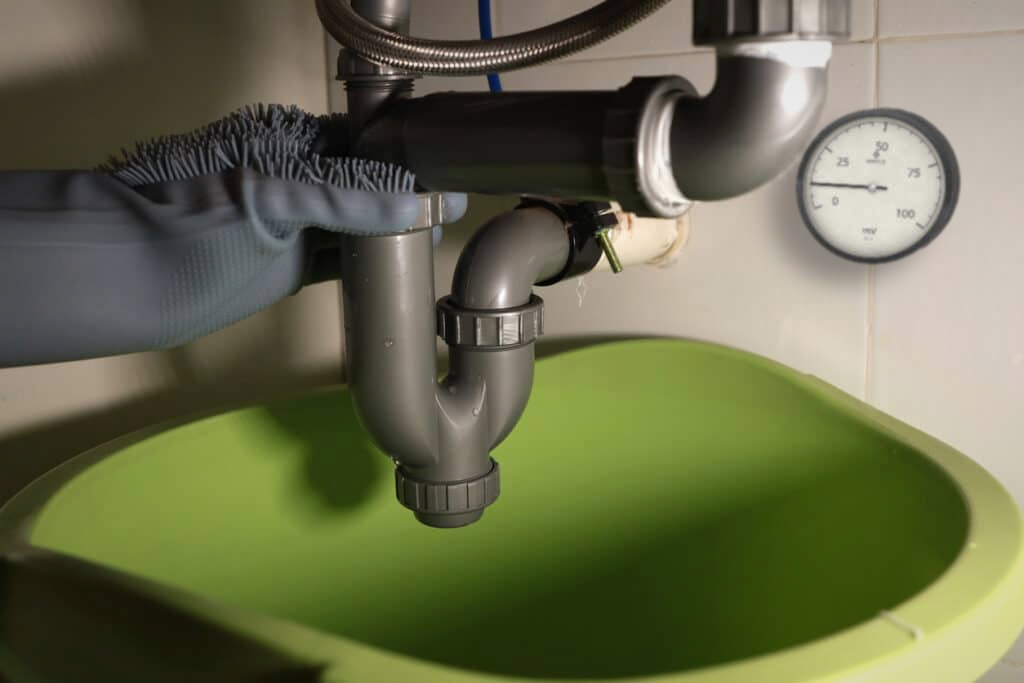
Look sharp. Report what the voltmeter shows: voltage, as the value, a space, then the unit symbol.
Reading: 10 mV
